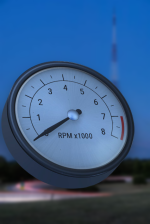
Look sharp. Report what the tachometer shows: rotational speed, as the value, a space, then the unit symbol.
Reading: 0 rpm
